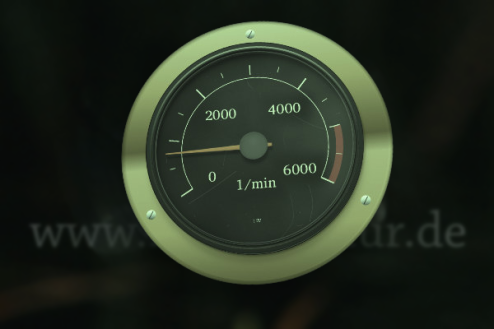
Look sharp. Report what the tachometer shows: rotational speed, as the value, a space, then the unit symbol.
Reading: 750 rpm
